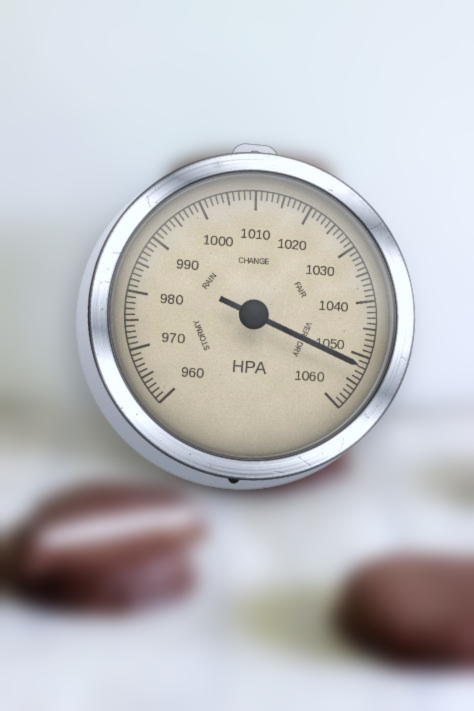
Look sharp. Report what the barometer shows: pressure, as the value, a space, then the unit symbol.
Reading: 1052 hPa
